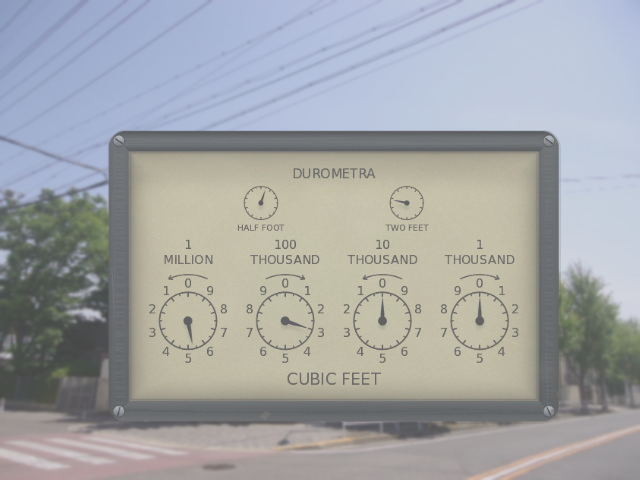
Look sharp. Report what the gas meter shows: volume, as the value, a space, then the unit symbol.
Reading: 530000 ft³
